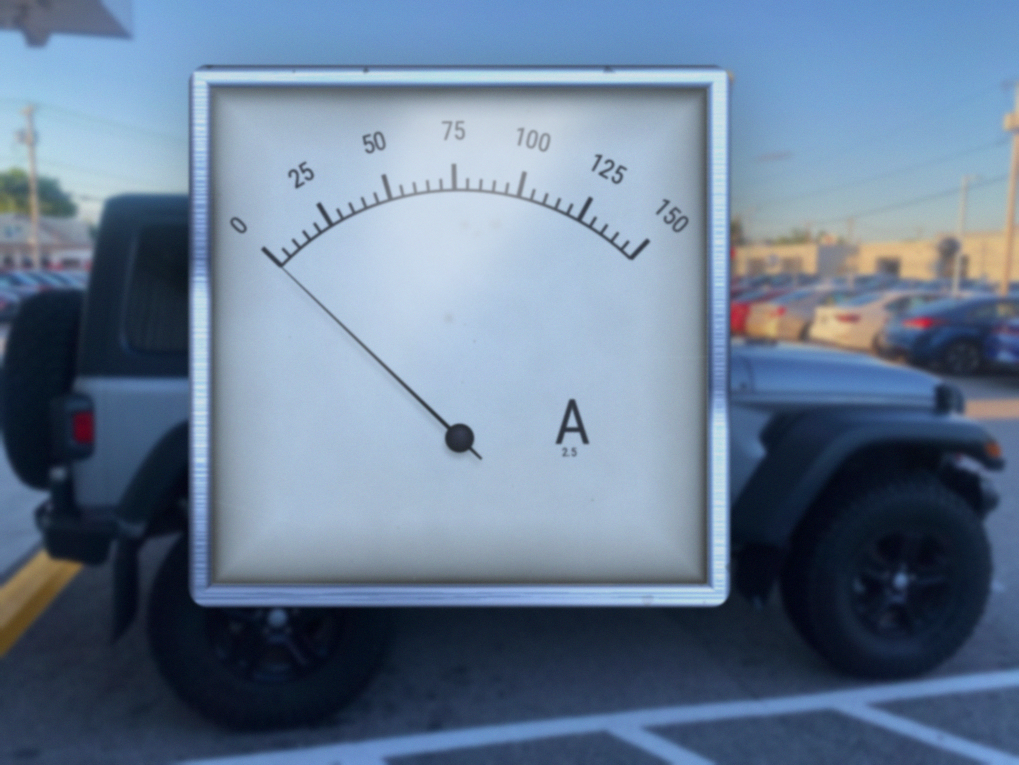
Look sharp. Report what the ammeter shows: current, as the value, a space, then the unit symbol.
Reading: 0 A
